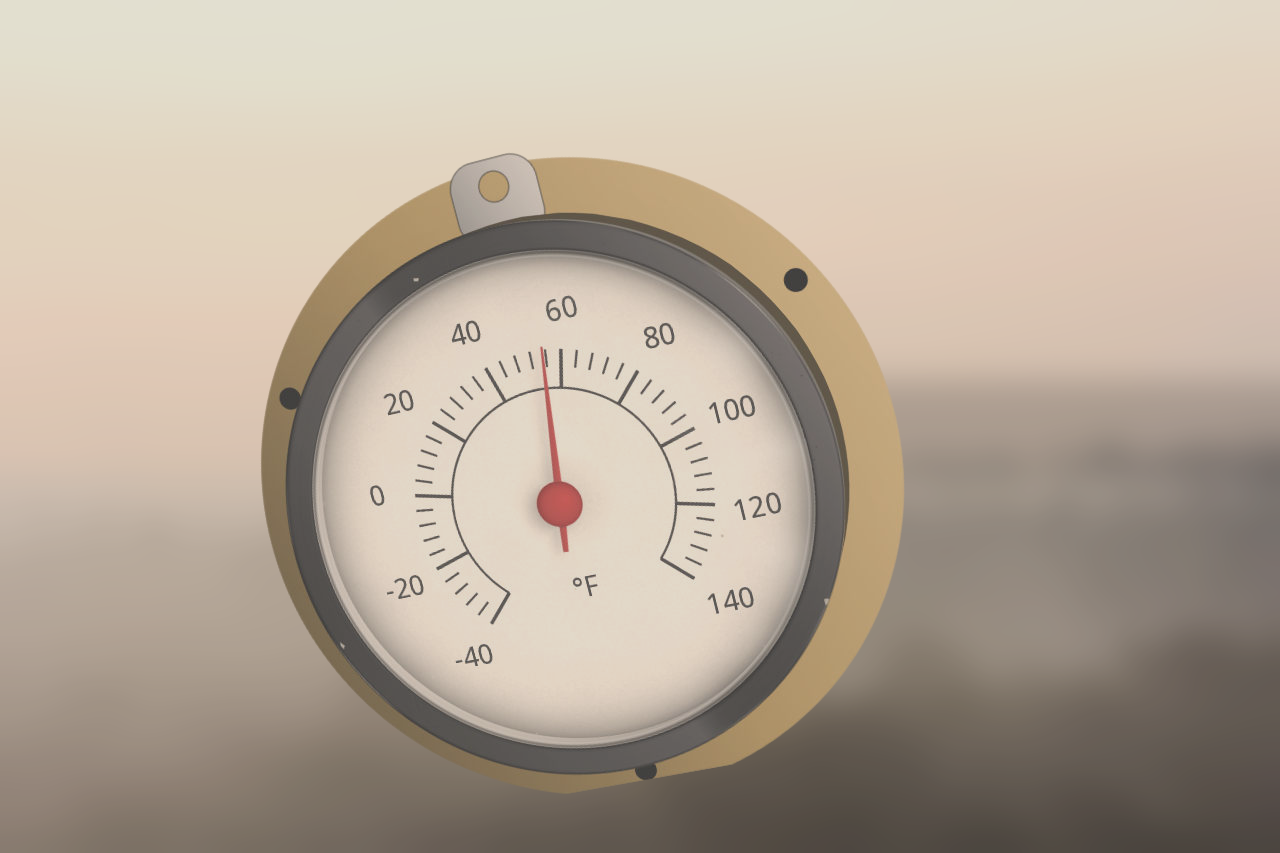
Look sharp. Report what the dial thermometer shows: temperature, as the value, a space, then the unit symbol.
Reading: 56 °F
